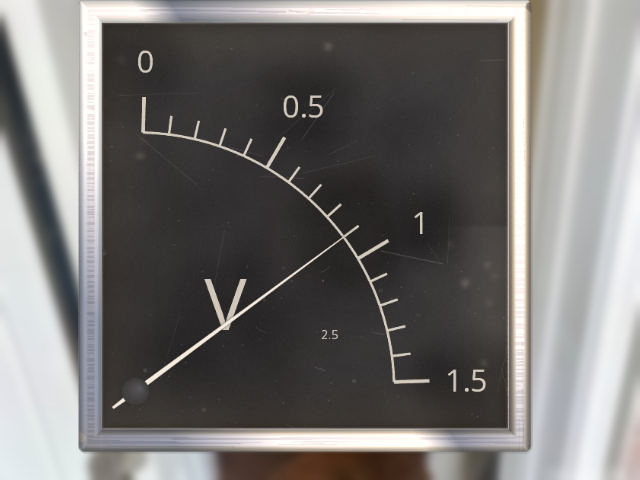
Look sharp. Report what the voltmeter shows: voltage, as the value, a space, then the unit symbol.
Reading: 0.9 V
